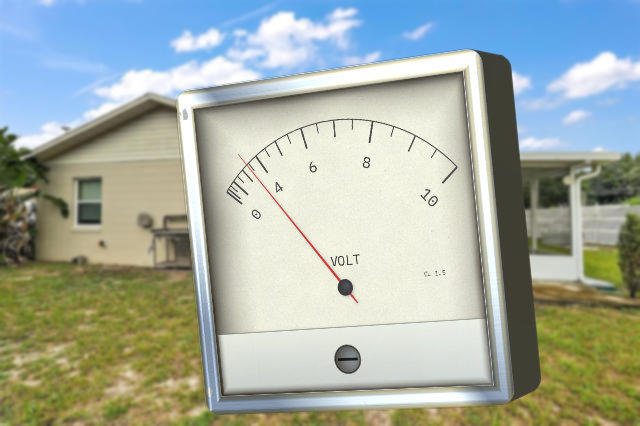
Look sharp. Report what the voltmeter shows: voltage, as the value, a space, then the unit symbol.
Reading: 3.5 V
